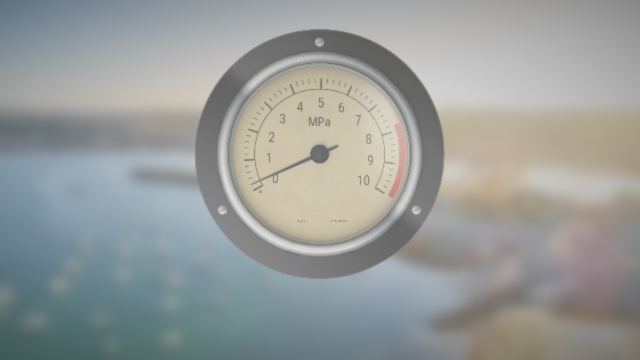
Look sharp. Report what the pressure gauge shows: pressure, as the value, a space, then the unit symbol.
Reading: 0.2 MPa
